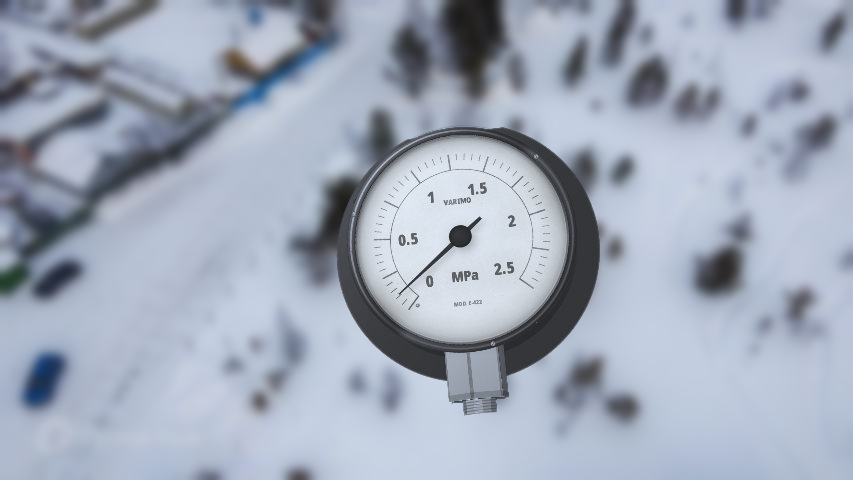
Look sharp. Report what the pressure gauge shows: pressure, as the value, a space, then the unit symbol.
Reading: 0.1 MPa
